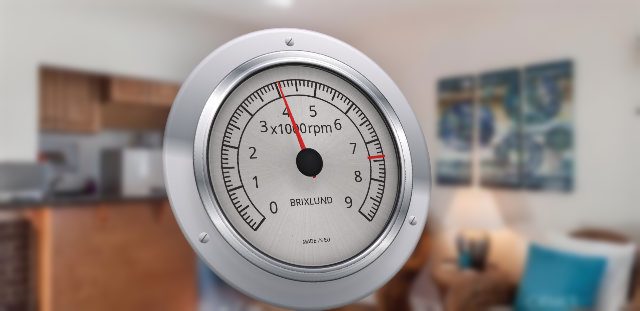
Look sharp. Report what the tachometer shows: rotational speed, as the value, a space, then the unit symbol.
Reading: 4000 rpm
